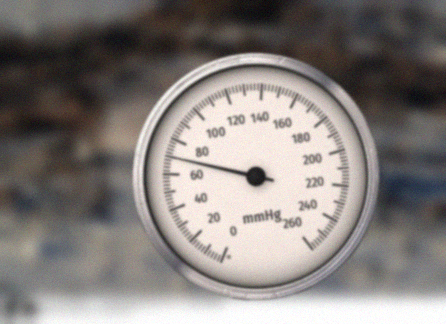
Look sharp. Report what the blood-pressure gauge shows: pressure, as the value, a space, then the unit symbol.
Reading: 70 mmHg
